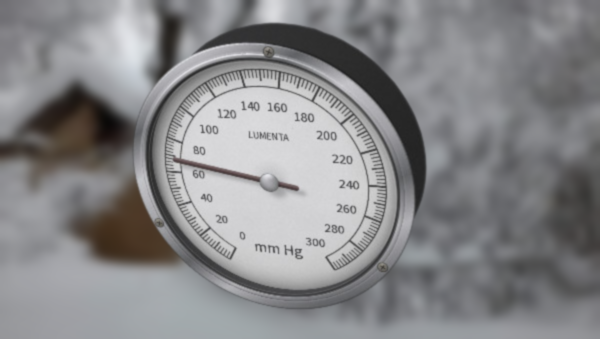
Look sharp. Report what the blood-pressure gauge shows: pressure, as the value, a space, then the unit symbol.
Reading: 70 mmHg
